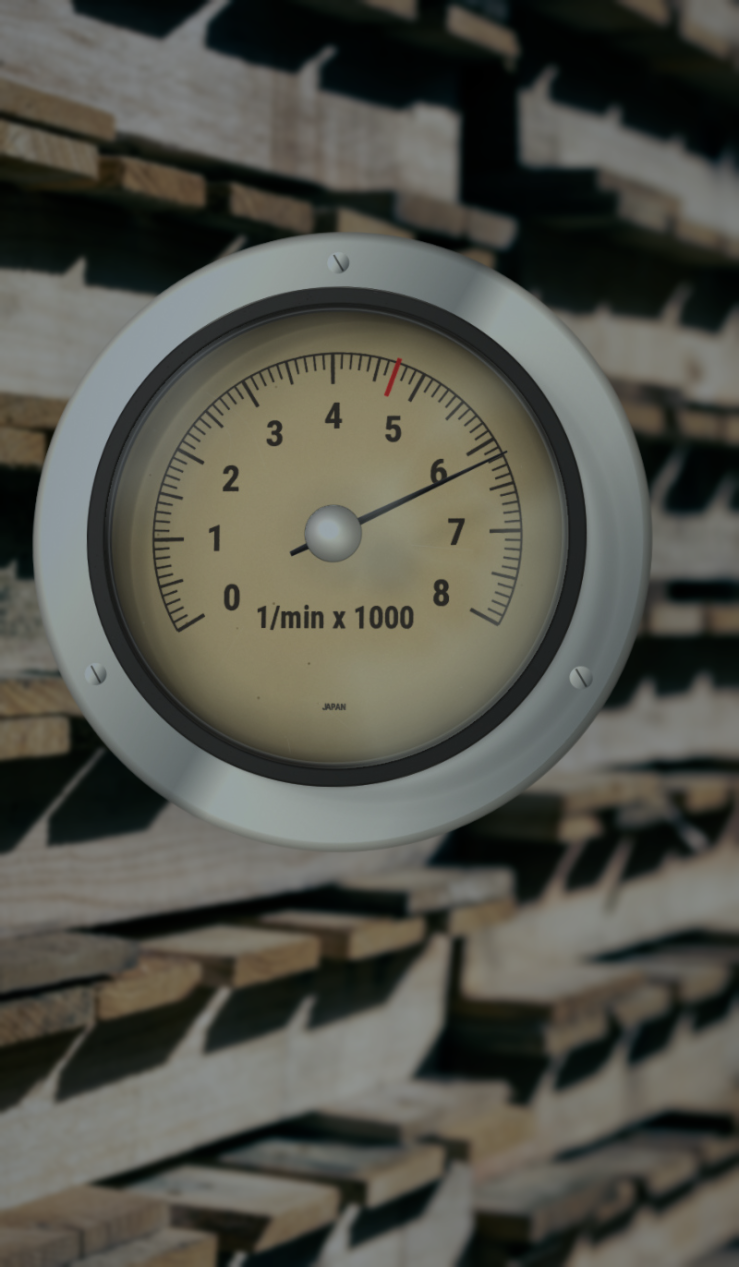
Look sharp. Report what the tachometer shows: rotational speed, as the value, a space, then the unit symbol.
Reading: 6200 rpm
